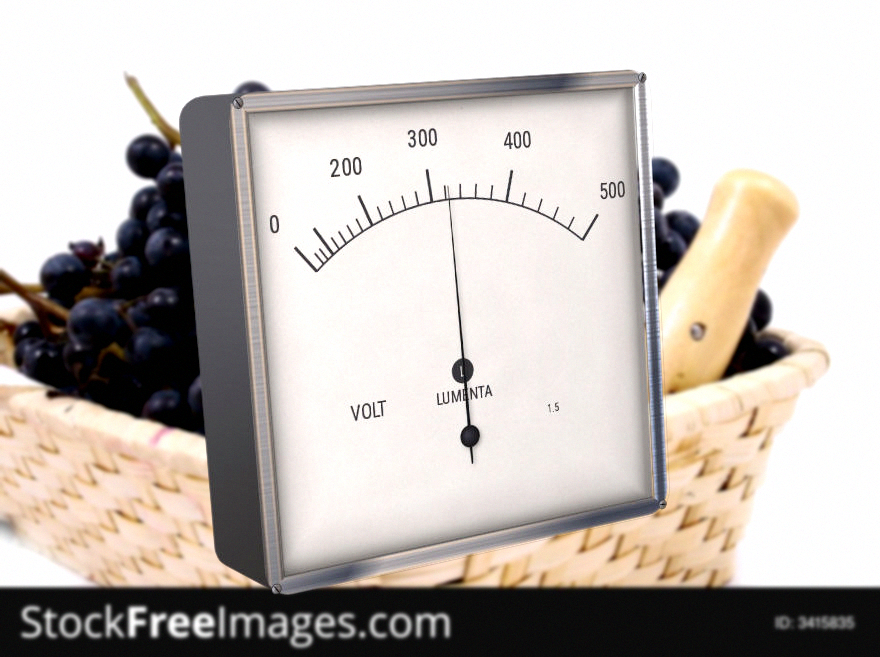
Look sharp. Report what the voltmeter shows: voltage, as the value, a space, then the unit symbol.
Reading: 320 V
